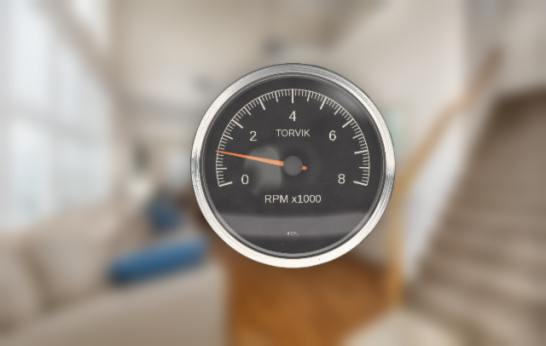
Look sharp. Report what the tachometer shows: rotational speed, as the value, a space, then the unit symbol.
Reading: 1000 rpm
